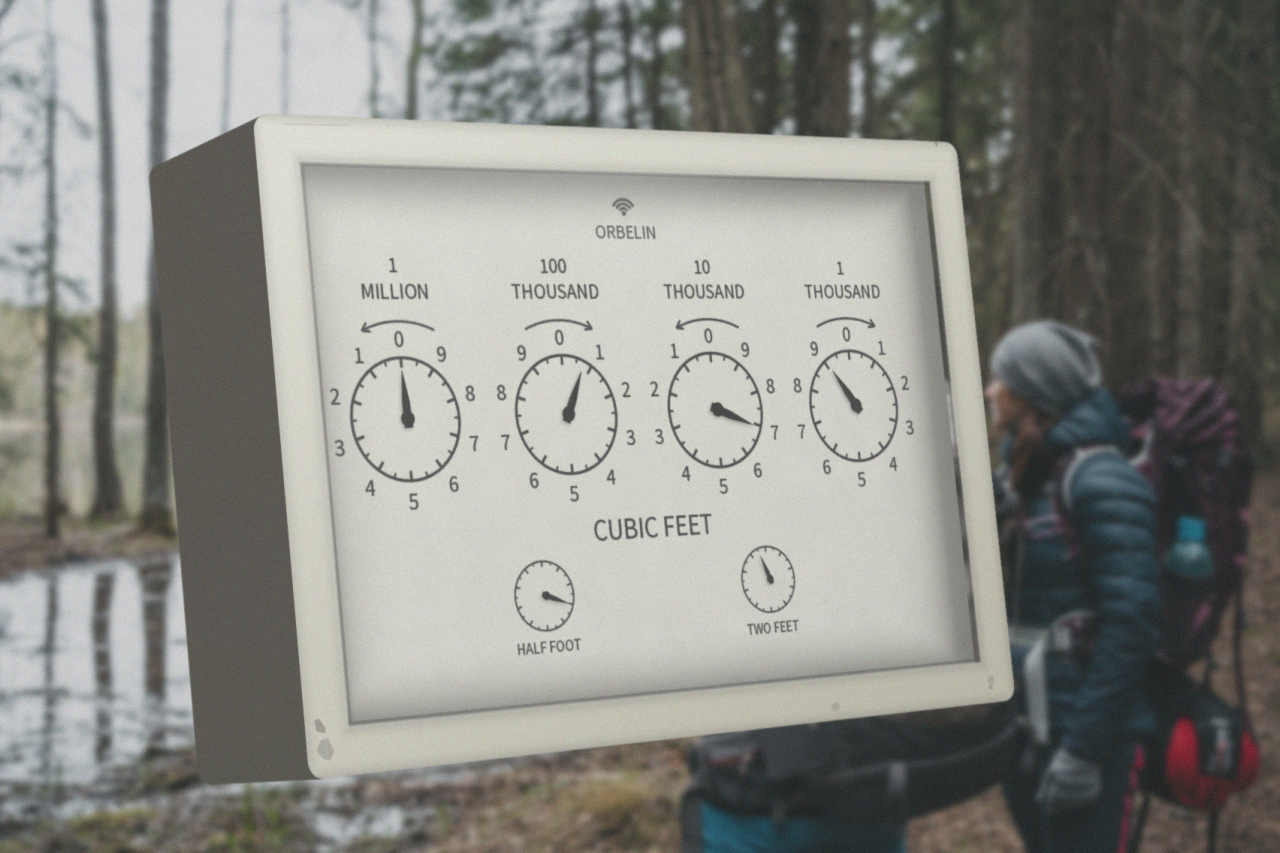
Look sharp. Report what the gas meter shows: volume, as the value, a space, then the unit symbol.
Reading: 6900 ft³
